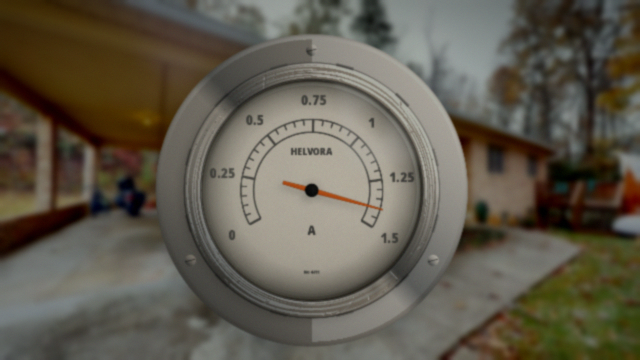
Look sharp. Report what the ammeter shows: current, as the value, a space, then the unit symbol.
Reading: 1.4 A
